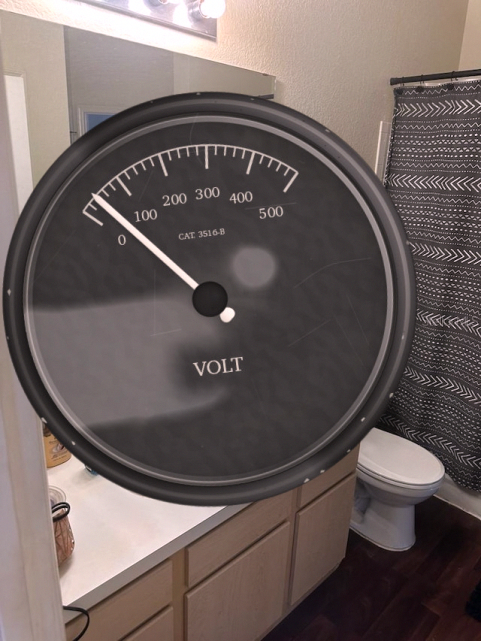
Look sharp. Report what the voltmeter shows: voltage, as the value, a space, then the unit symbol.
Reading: 40 V
